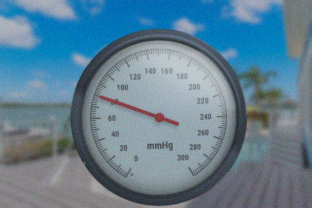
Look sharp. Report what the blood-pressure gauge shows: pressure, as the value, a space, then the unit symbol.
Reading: 80 mmHg
